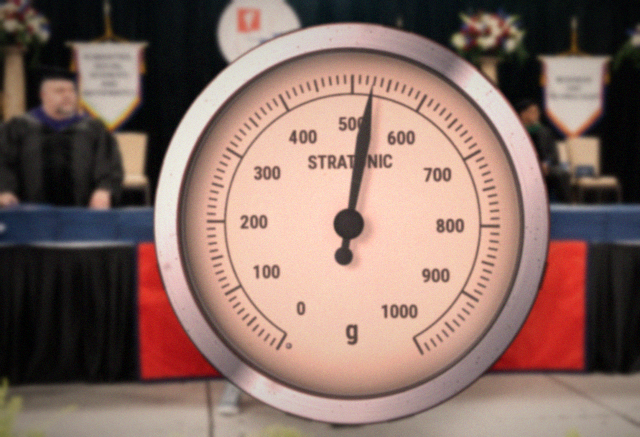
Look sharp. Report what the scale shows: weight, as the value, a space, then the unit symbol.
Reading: 530 g
